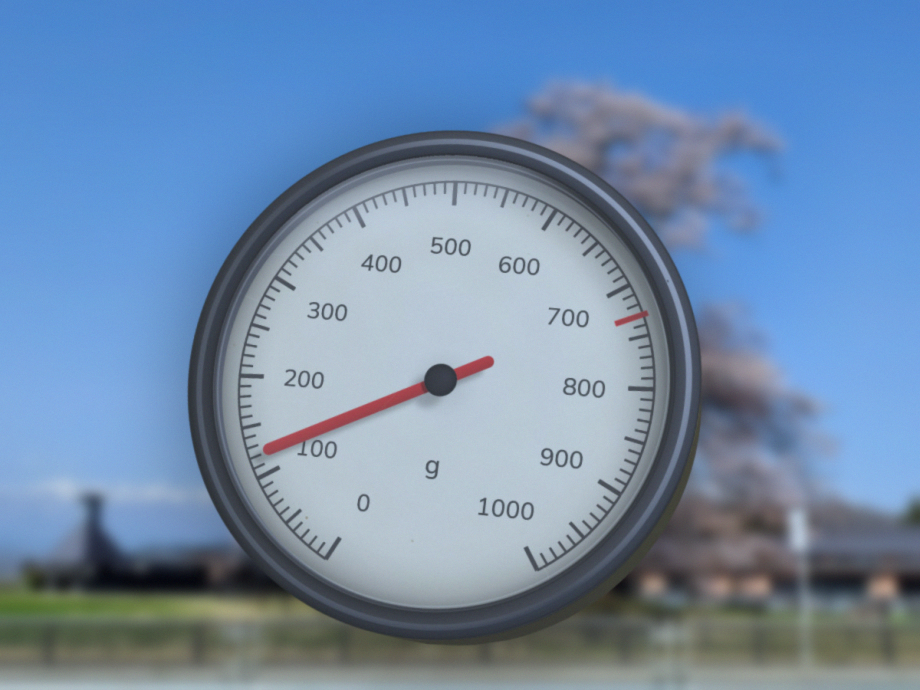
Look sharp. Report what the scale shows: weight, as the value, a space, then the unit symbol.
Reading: 120 g
